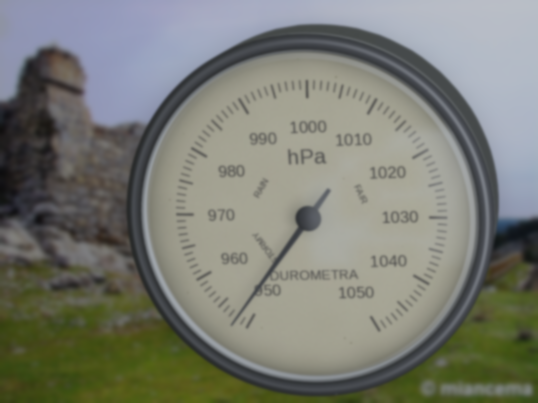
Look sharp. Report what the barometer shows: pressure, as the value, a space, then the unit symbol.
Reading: 952 hPa
